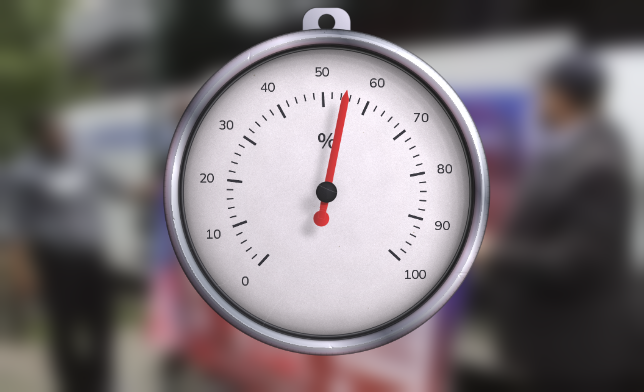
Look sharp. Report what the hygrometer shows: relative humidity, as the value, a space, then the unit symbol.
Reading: 55 %
